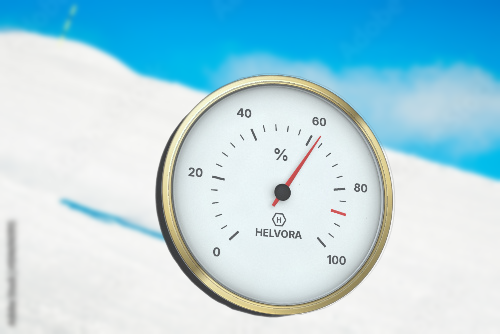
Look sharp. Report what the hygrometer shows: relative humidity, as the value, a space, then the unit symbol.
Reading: 62 %
